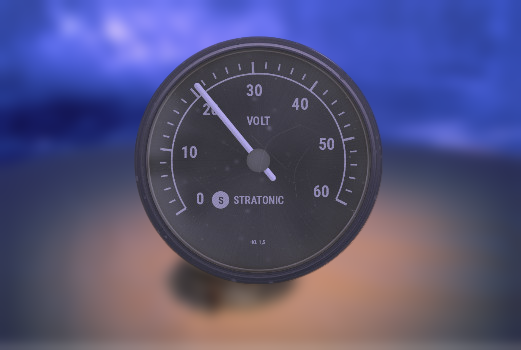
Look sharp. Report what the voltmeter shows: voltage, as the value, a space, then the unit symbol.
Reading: 21 V
